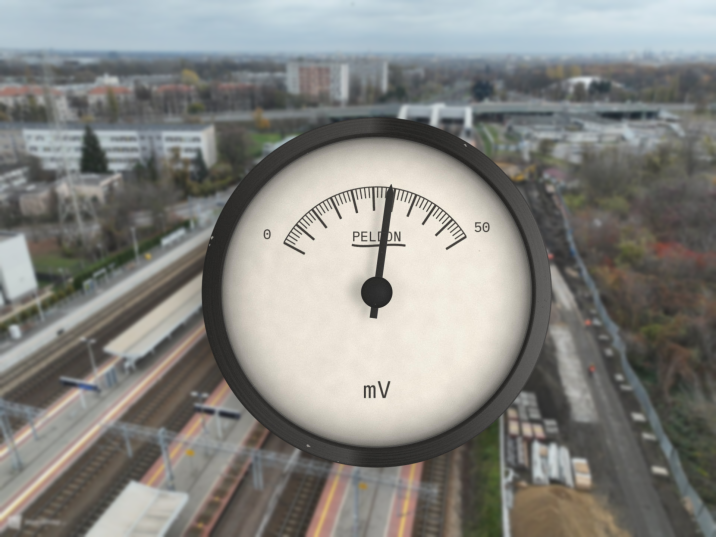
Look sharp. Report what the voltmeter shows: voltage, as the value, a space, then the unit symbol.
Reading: 29 mV
